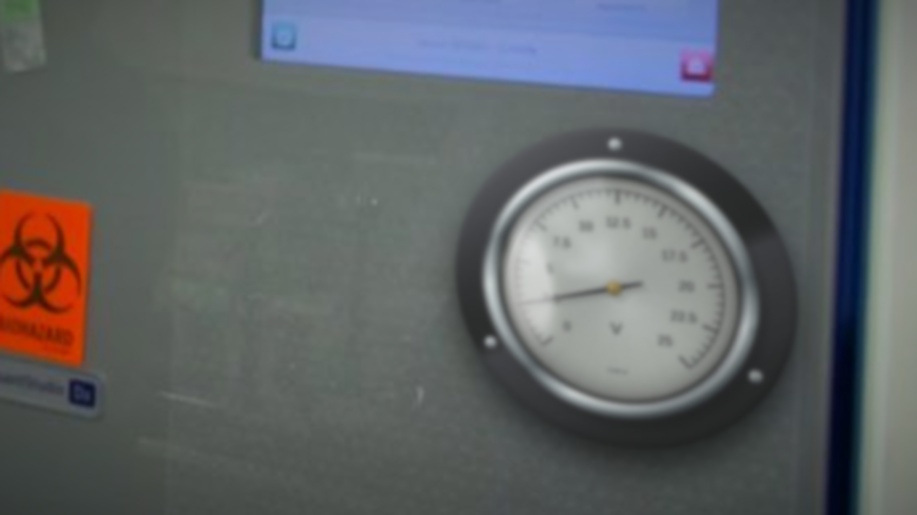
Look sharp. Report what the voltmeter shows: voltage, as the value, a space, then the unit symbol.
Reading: 2.5 V
